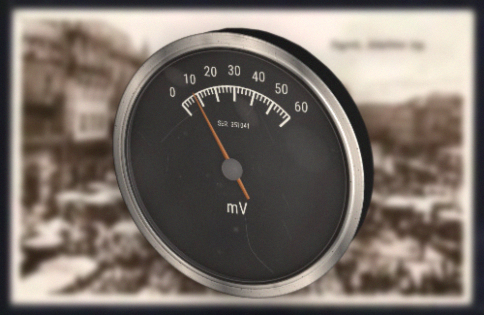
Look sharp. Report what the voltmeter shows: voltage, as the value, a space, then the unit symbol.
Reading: 10 mV
